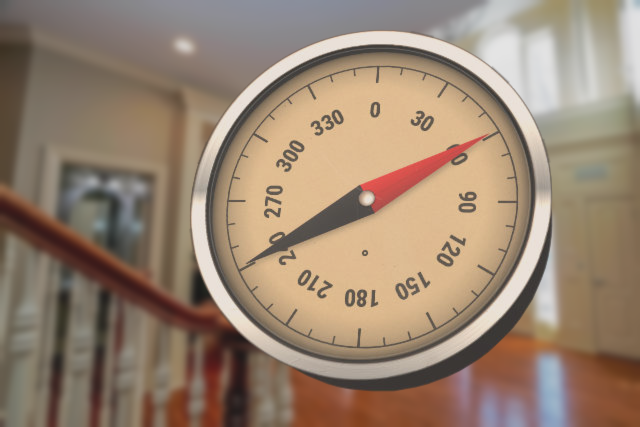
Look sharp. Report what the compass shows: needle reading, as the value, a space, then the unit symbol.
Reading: 60 °
